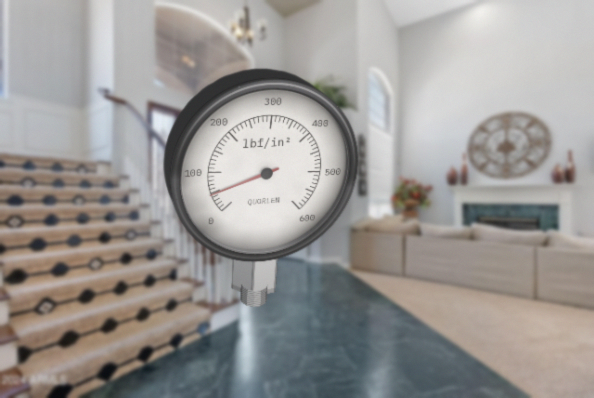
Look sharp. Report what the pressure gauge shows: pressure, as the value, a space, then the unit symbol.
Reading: 50 psi
